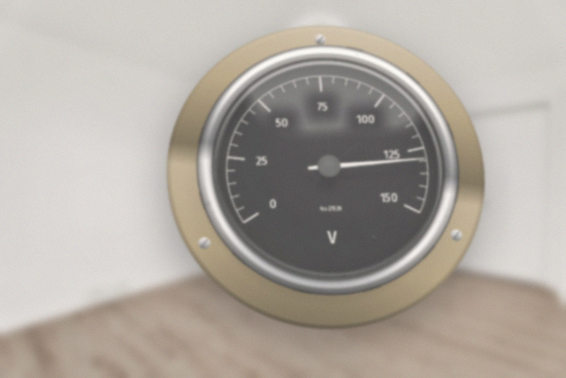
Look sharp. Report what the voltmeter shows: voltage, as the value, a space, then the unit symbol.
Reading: 130 V
